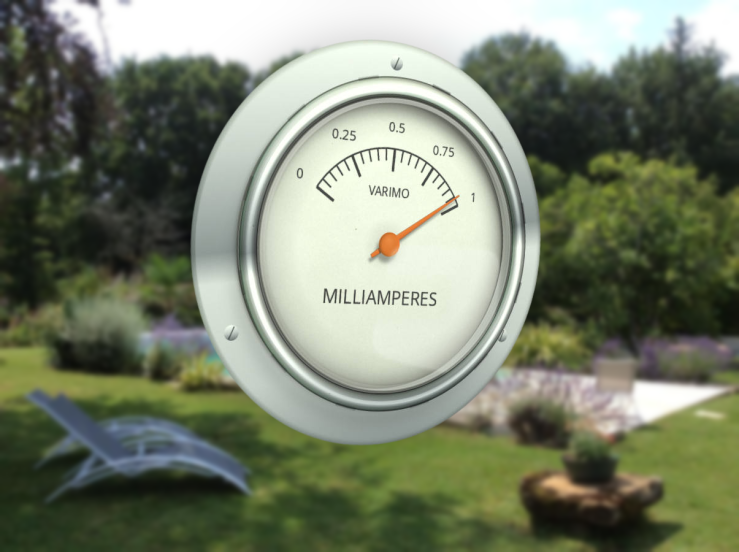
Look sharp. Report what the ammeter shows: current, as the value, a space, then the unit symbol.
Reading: 0.95 mA
